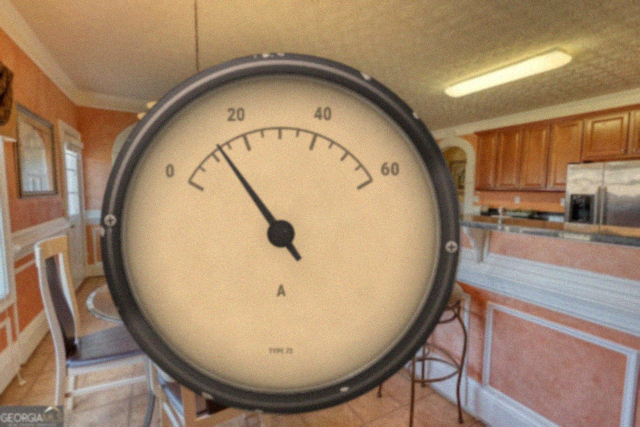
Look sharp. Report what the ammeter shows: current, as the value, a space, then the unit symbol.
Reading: 12.5 A
